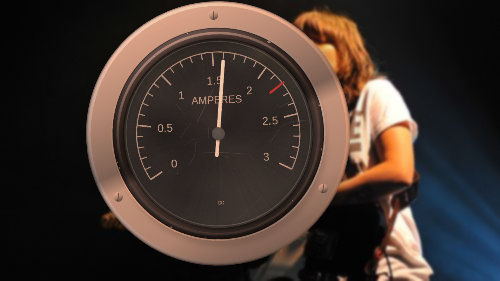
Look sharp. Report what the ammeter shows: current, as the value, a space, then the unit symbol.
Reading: 1.6 A
